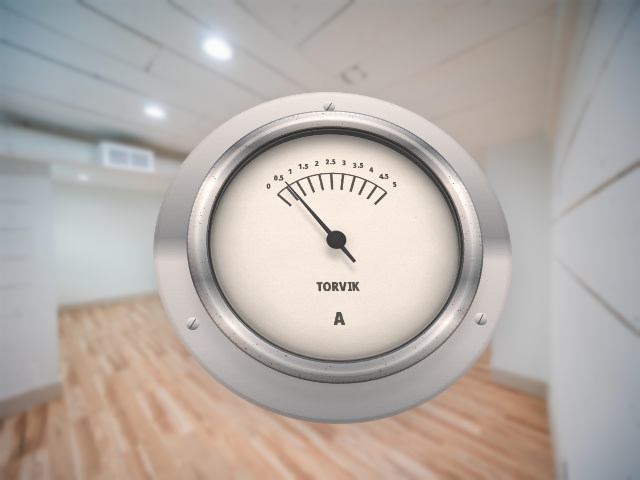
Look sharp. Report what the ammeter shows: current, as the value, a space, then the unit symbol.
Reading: 0.5 A
